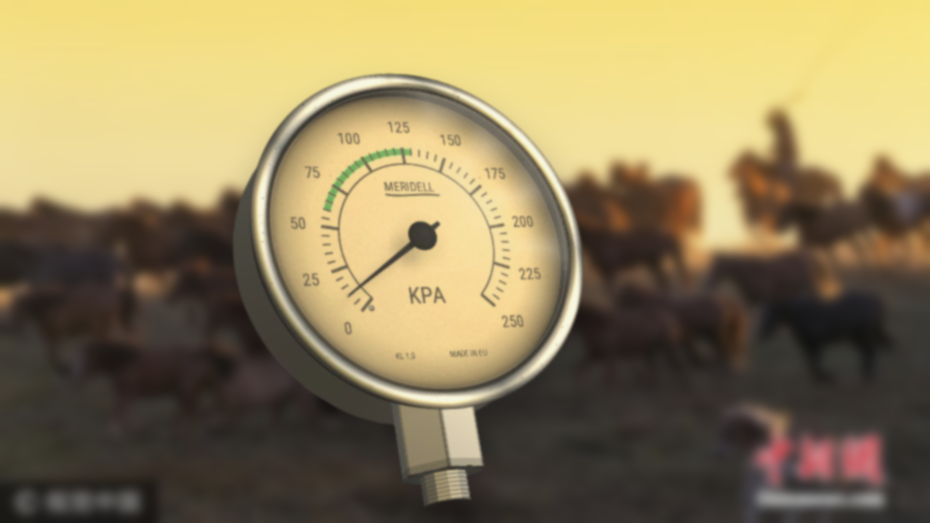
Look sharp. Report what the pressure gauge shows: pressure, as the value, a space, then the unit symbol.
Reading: 10 kPa
